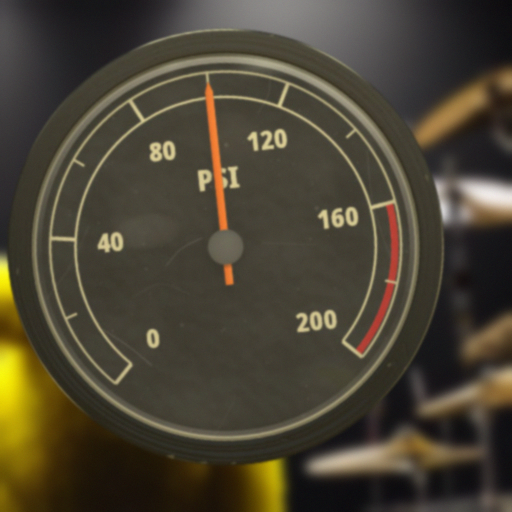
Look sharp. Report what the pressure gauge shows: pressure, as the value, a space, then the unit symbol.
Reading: 100 psi
